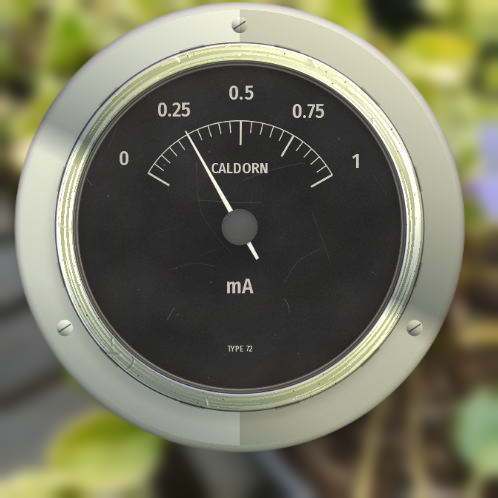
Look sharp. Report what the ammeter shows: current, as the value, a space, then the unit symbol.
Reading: 0.25 mA
